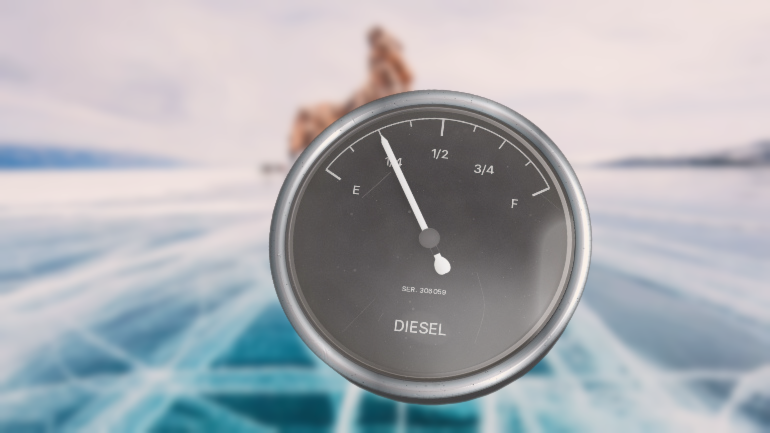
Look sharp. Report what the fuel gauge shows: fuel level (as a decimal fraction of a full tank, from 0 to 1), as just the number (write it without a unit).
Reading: 0.25
